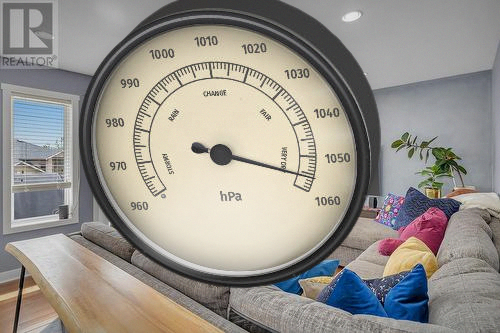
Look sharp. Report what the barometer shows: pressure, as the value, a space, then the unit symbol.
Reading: 1055 hPa
